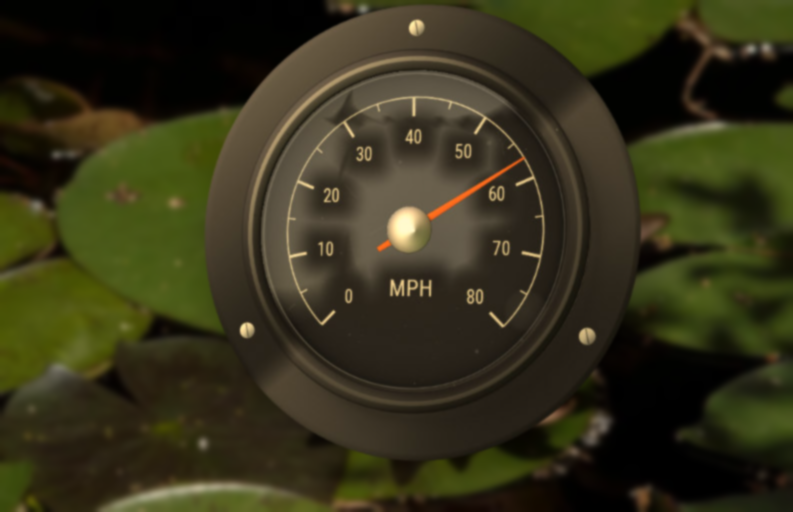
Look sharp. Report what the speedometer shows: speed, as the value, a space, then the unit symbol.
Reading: 57.5 mph
